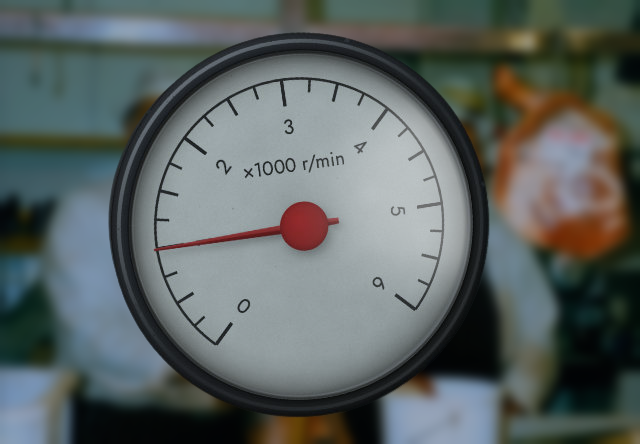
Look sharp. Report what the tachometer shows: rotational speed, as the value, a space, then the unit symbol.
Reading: 1000 rpm
